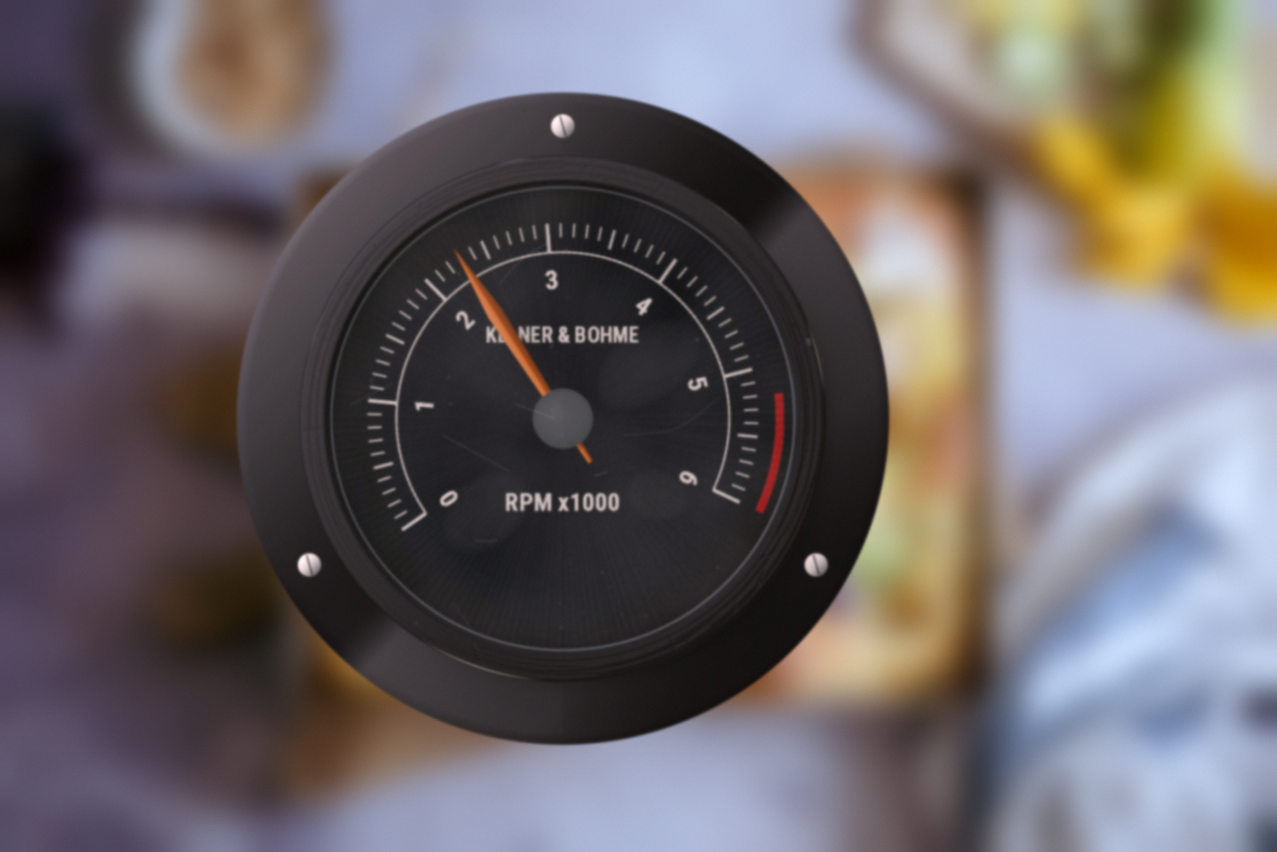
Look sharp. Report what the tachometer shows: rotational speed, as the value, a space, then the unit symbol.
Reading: 2300 rpm
